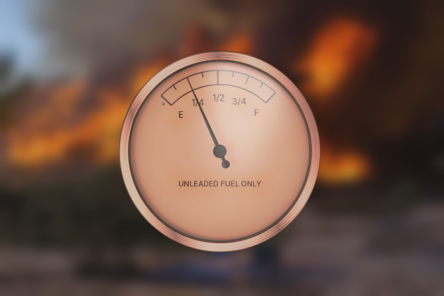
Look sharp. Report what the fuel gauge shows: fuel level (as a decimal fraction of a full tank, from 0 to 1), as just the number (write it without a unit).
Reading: 0.25
